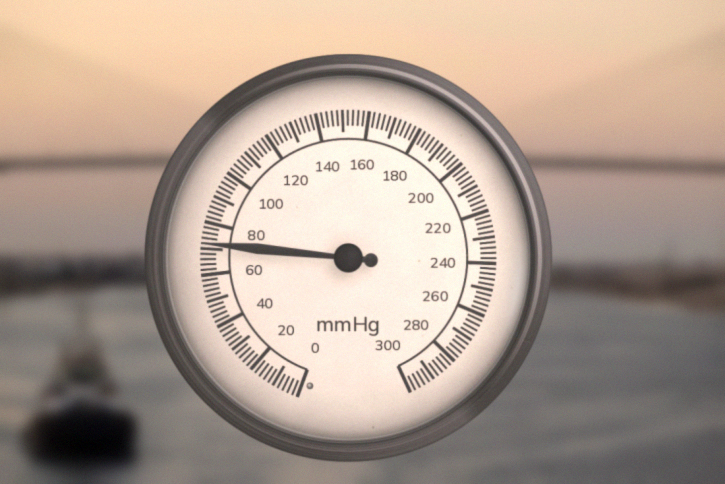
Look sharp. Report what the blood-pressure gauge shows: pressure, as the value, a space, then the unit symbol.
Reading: 72 mmHg
